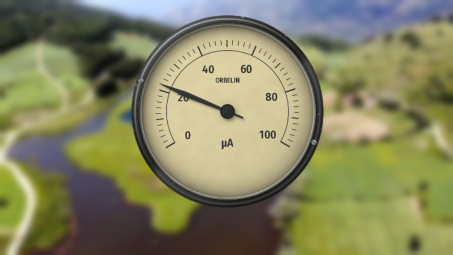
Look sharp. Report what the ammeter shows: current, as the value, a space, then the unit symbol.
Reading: 22 µA
